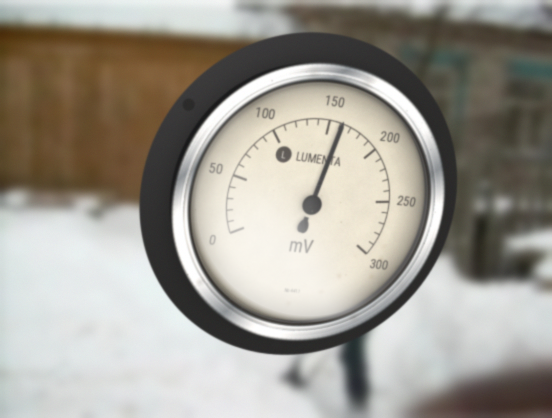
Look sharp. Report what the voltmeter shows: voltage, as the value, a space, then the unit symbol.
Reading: 160 mV
